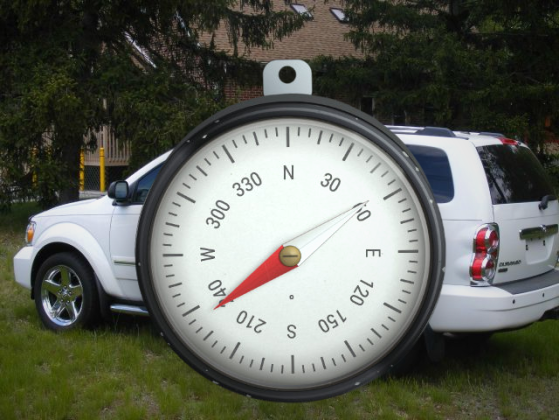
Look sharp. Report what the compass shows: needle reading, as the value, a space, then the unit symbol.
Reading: 235 °
